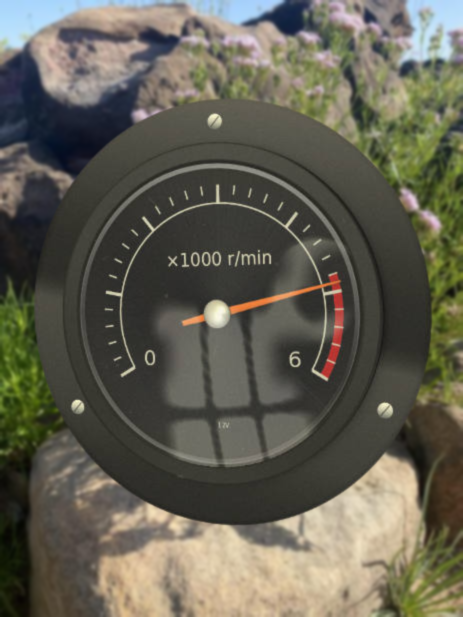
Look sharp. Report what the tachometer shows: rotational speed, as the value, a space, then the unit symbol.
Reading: 4900 rpm
